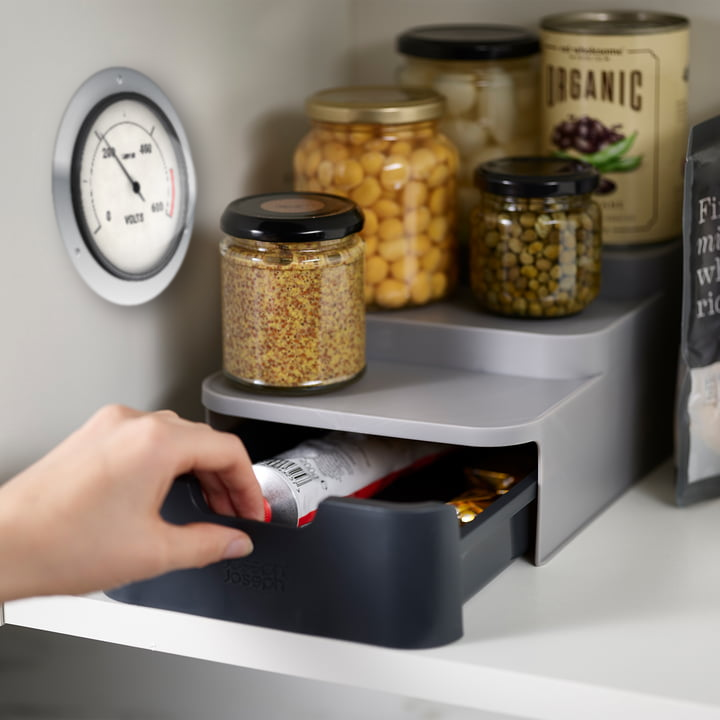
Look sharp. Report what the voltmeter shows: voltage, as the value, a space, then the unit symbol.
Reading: 200 V
